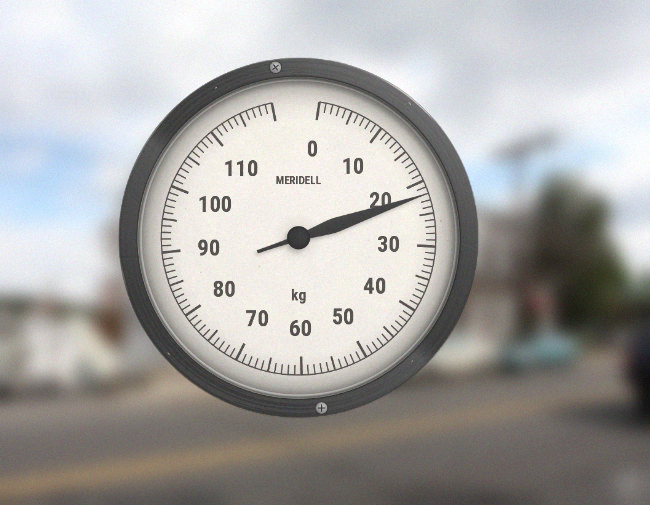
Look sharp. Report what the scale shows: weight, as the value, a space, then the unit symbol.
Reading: 22 kg
